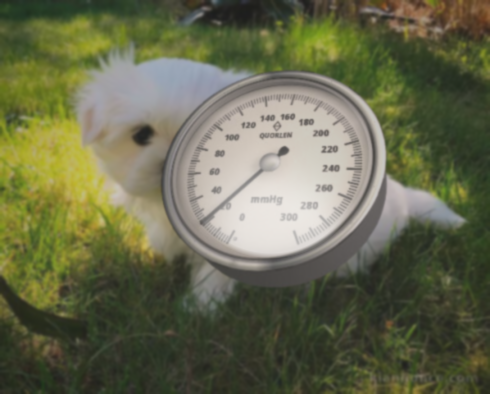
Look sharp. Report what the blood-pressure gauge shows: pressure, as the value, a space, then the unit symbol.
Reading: 20 mmHg
